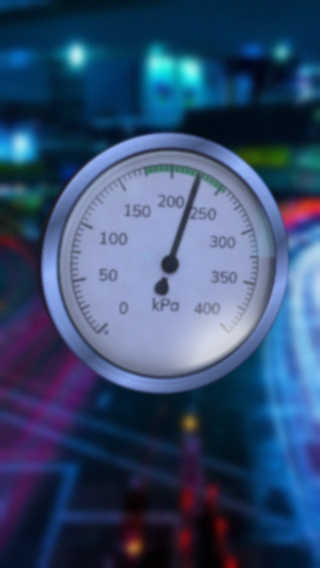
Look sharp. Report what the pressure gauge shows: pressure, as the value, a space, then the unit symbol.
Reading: 225 kPa
